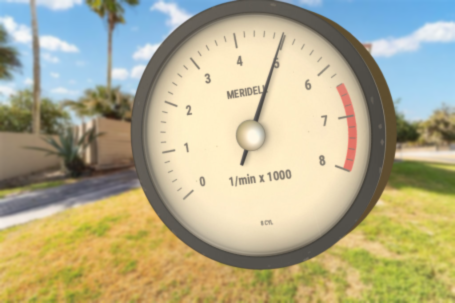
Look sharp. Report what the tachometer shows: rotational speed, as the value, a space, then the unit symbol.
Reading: 5000 rpm
